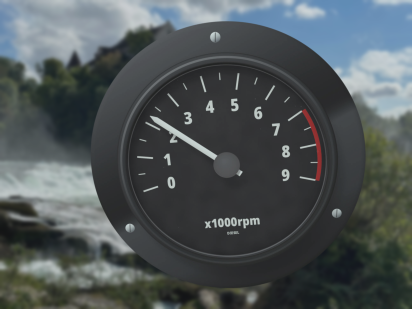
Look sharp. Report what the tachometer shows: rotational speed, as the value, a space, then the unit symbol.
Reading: 2250 rpm
